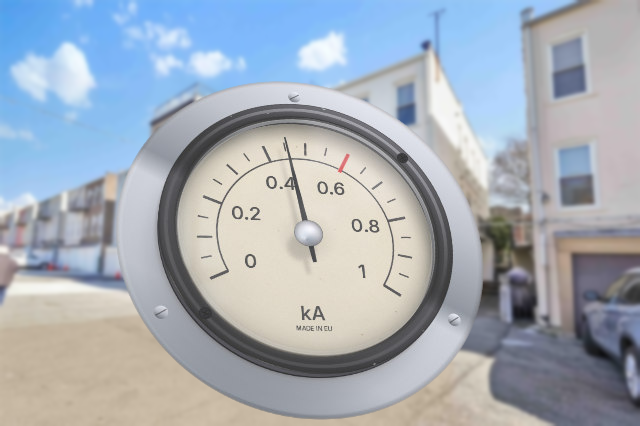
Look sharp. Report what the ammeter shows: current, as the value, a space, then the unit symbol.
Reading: 0.45 kA
